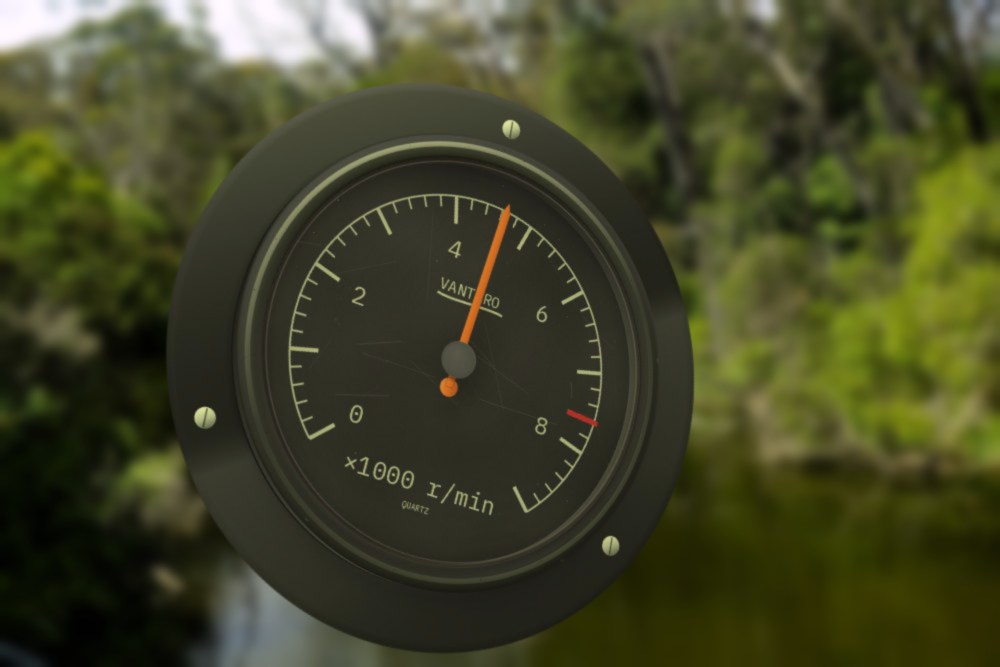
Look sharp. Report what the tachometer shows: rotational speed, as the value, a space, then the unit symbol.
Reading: 4600 rpm
